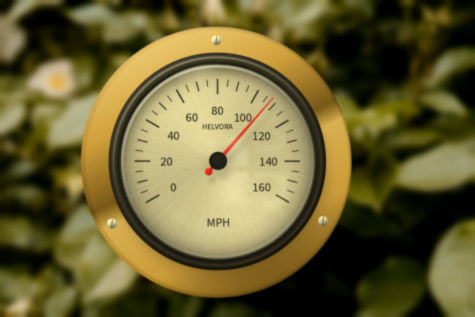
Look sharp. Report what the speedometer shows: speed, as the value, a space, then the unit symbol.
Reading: 107.5 mph
